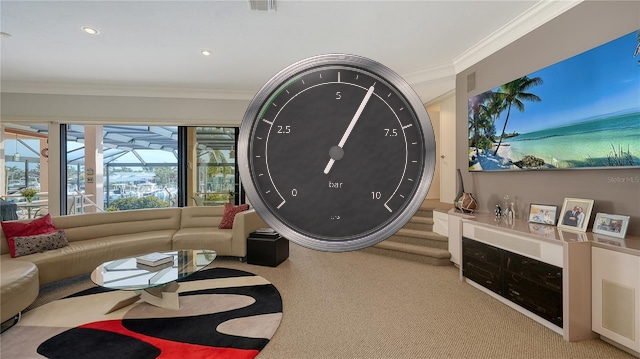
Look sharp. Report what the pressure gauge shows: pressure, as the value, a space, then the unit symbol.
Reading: 6 bar
